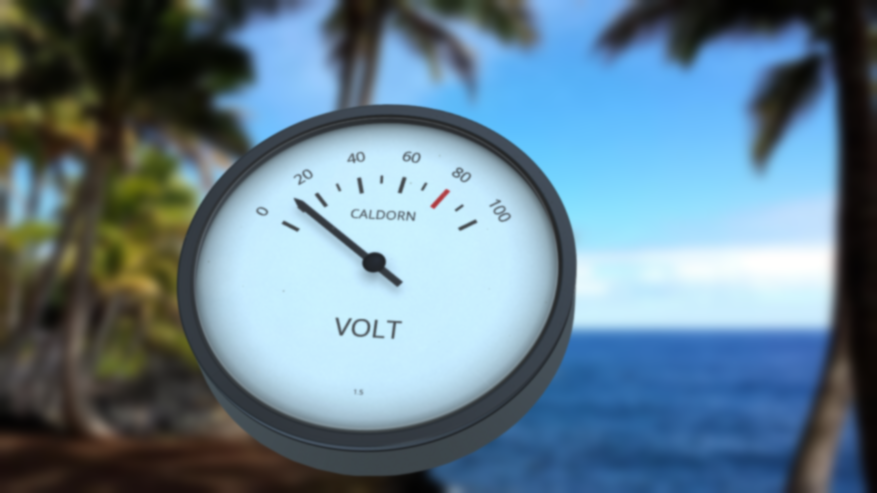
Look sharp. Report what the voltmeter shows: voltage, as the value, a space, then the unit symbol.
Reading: 10 V
